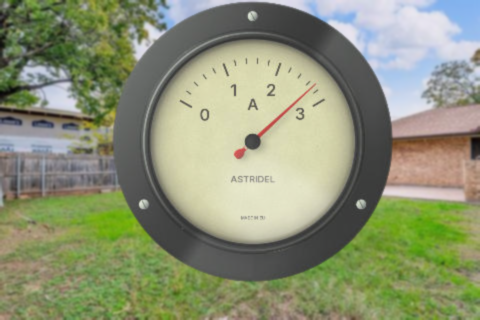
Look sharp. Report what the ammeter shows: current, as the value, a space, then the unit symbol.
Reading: 2.7 A
